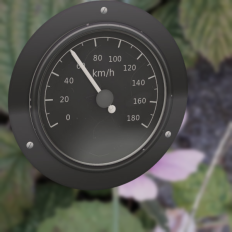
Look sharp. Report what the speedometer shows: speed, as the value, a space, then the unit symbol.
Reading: 60 km/h
